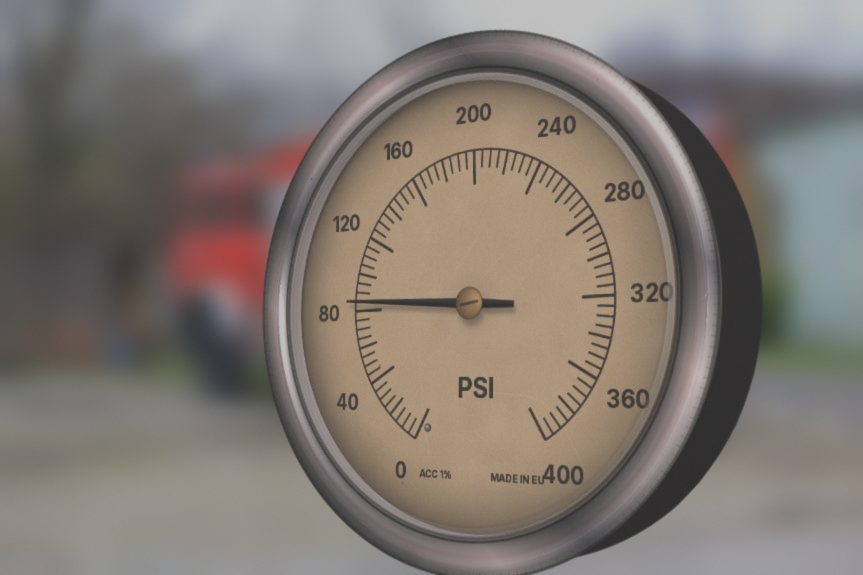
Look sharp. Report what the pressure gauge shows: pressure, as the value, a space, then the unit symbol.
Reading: 85 psi
